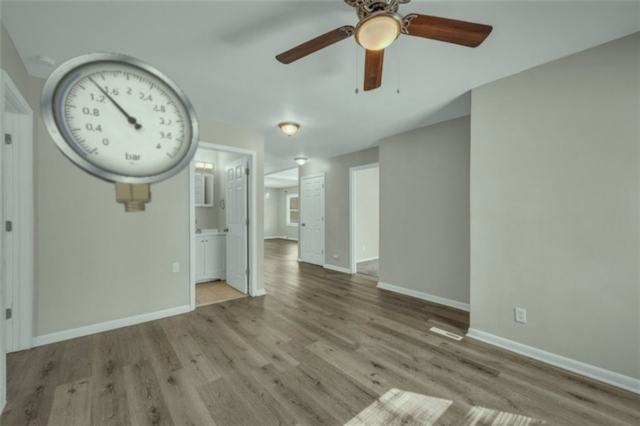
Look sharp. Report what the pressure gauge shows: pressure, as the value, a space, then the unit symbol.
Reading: 1.4 bar
